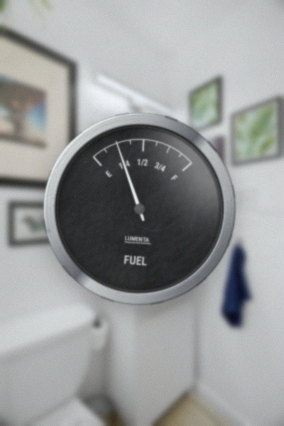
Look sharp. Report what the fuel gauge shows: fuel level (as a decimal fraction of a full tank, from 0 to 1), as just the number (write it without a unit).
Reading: 0.25
